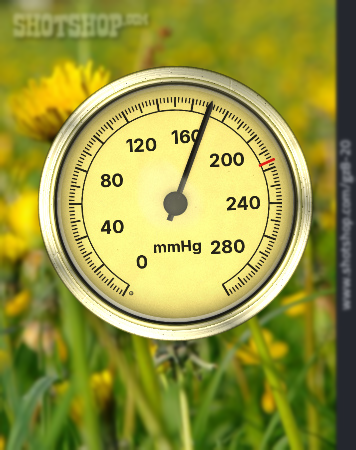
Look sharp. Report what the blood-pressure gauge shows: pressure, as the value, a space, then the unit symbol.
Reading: 170 mmHg
